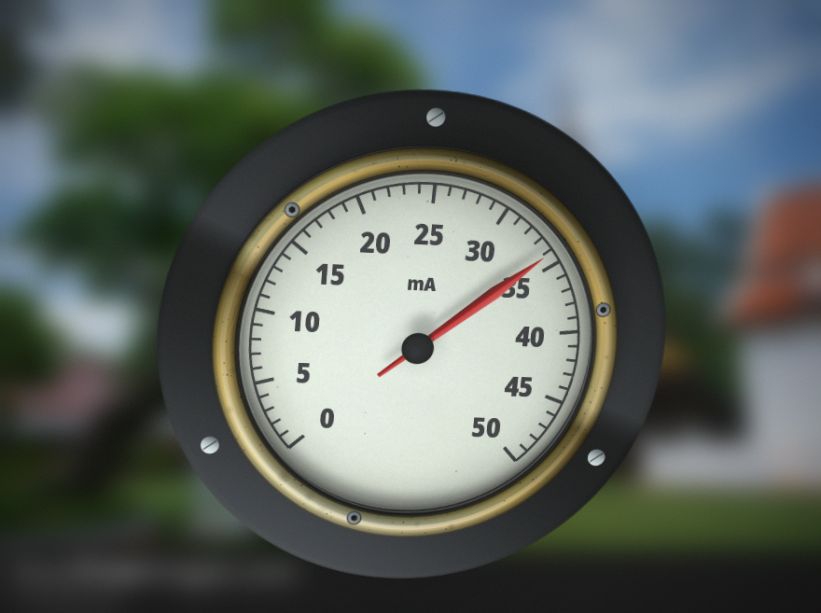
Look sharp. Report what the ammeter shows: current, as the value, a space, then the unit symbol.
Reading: 34 mA
